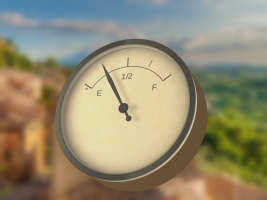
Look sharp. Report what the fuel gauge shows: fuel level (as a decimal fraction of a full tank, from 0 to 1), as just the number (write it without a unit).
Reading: 0.25
